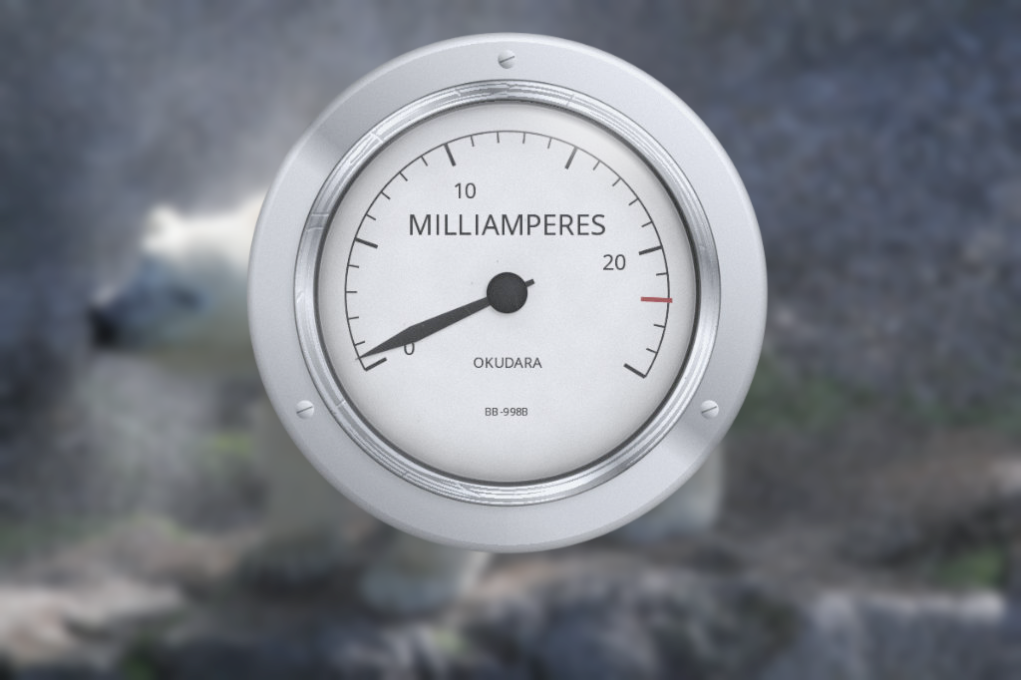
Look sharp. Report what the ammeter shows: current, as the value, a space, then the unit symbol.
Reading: 0.5 mA
